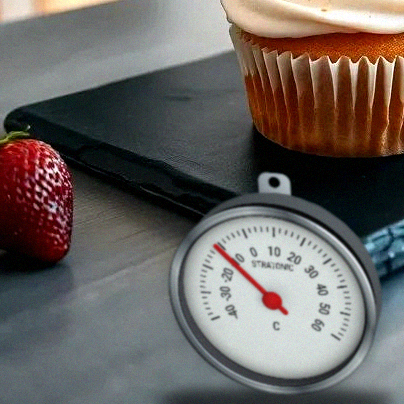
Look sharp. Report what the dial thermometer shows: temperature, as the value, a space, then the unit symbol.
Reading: -10 °C
